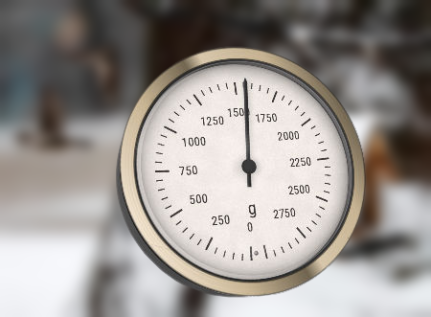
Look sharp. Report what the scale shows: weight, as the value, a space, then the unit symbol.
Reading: 1550 g
